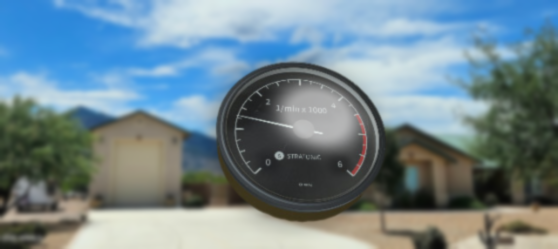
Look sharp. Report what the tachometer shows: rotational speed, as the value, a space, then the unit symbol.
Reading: 1250 rpm
